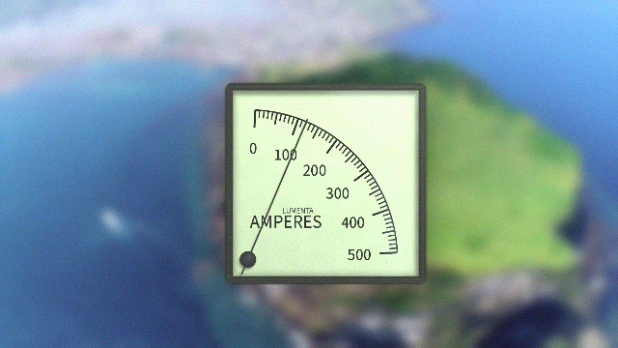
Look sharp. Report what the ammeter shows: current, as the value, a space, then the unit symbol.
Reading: 120 A
